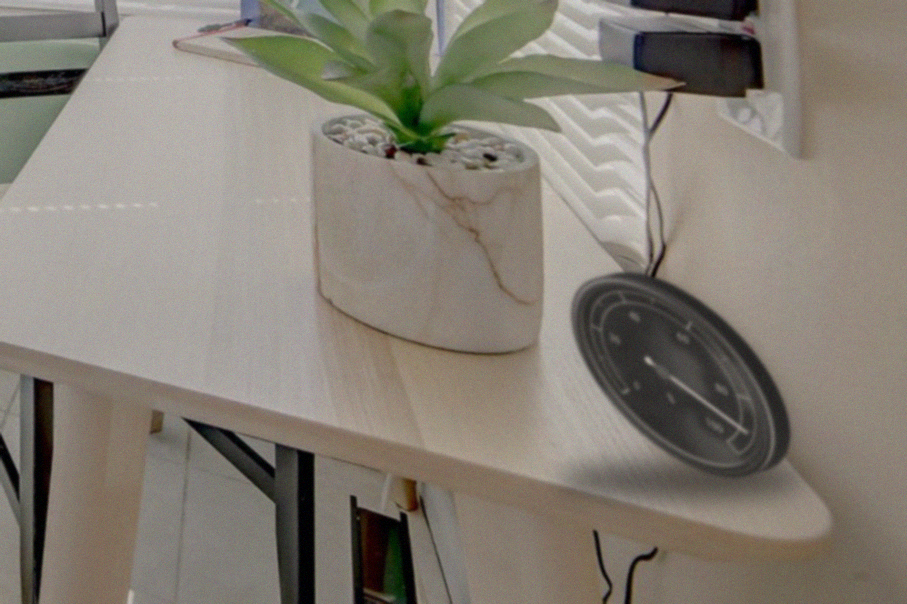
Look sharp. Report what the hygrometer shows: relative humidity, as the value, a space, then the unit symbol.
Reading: 90 %
